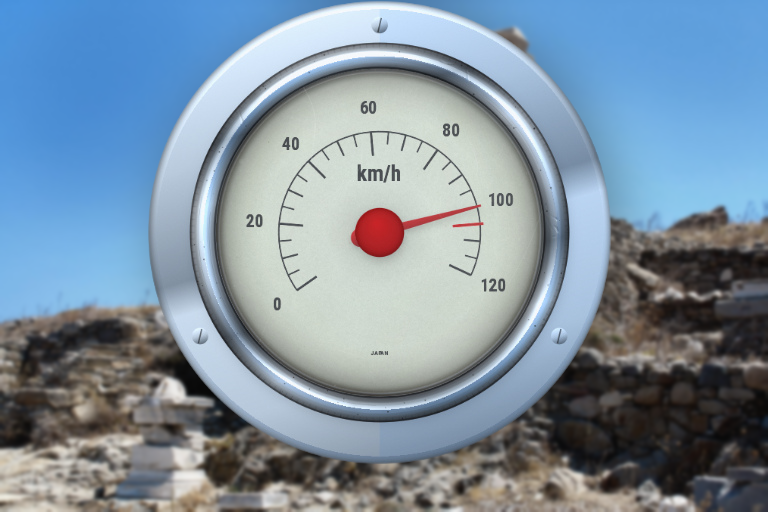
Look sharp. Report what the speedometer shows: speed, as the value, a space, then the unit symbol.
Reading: 100 km/h
